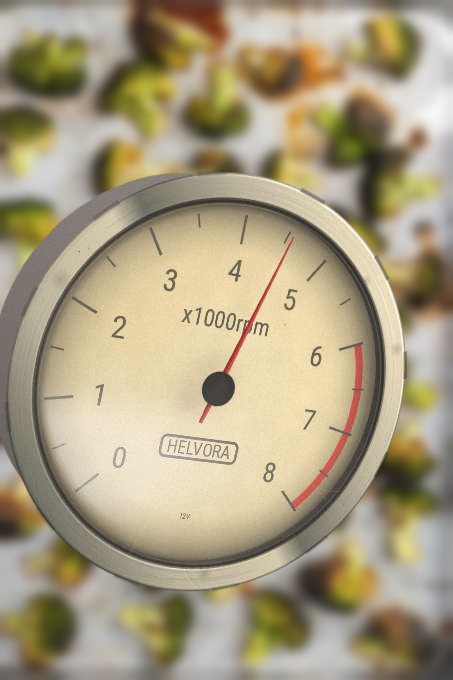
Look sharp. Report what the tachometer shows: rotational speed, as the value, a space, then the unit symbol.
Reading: 4500 rpm
